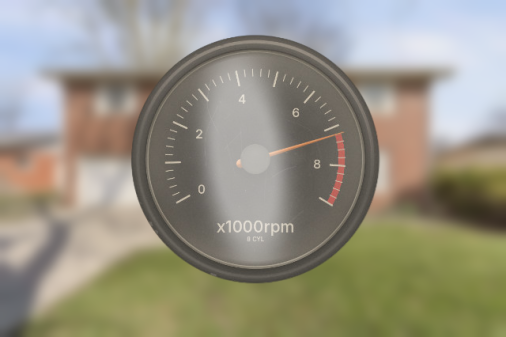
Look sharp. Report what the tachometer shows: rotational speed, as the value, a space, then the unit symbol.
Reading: 7200 rpm
